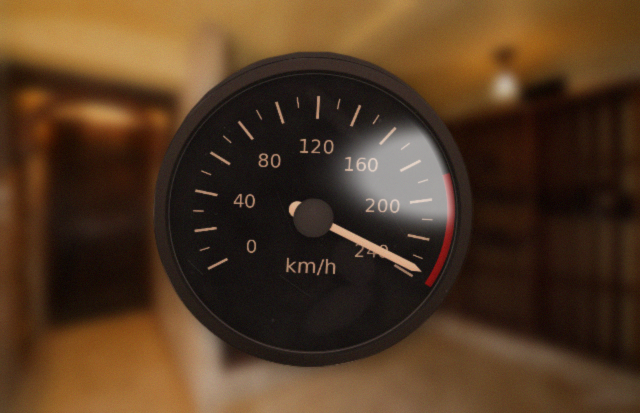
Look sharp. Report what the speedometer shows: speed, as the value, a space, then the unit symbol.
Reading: 235 km/h
